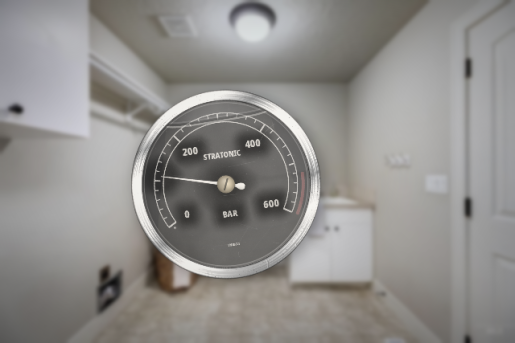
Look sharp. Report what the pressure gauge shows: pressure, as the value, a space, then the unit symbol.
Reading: 110 bar
